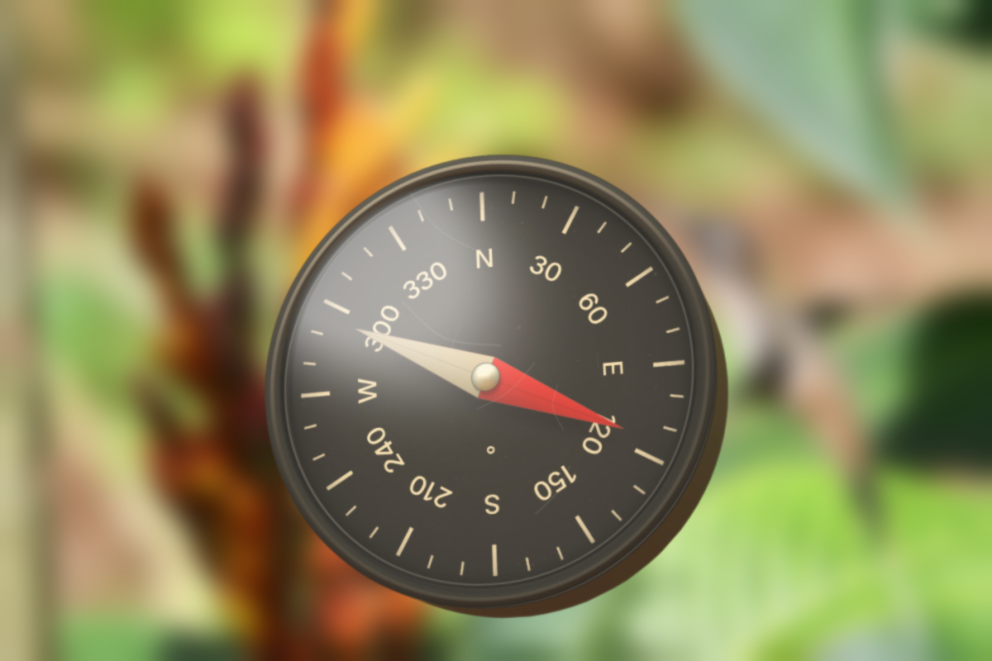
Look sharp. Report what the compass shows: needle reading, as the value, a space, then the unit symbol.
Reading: 115 °
